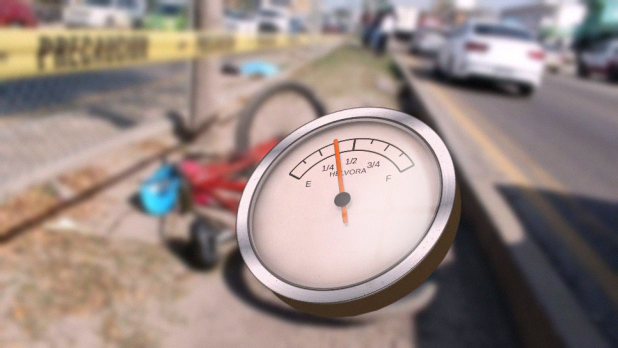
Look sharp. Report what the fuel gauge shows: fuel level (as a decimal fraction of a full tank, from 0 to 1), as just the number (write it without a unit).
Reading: 0.375
